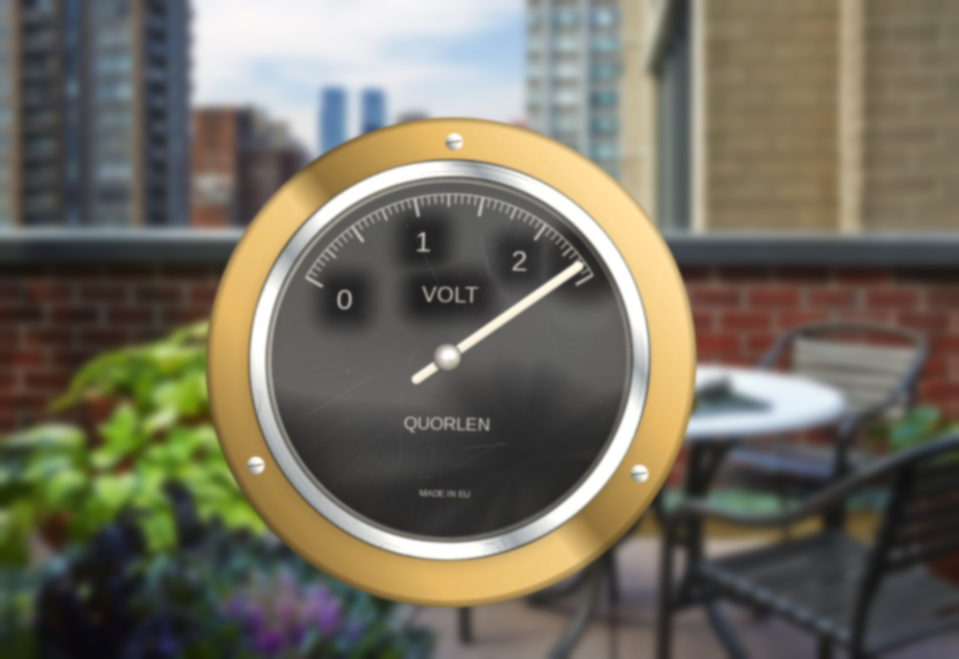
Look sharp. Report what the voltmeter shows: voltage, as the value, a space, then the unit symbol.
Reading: 2.4 V
